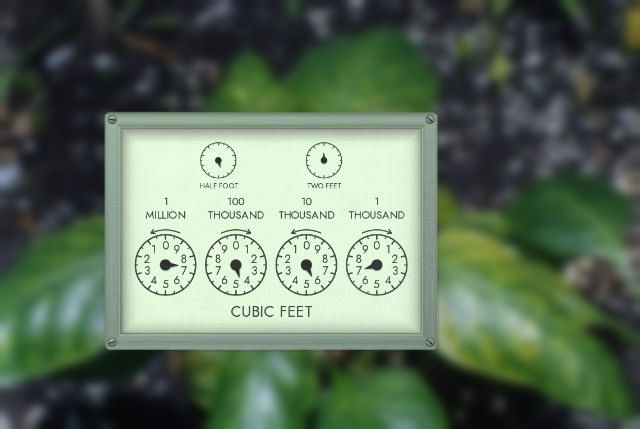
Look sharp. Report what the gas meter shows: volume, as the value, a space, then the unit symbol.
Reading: 745700 ft³
